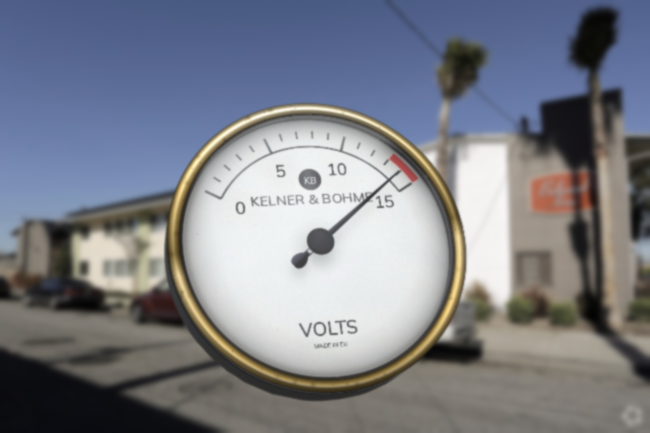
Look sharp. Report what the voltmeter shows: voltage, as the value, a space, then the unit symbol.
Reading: 14 V
